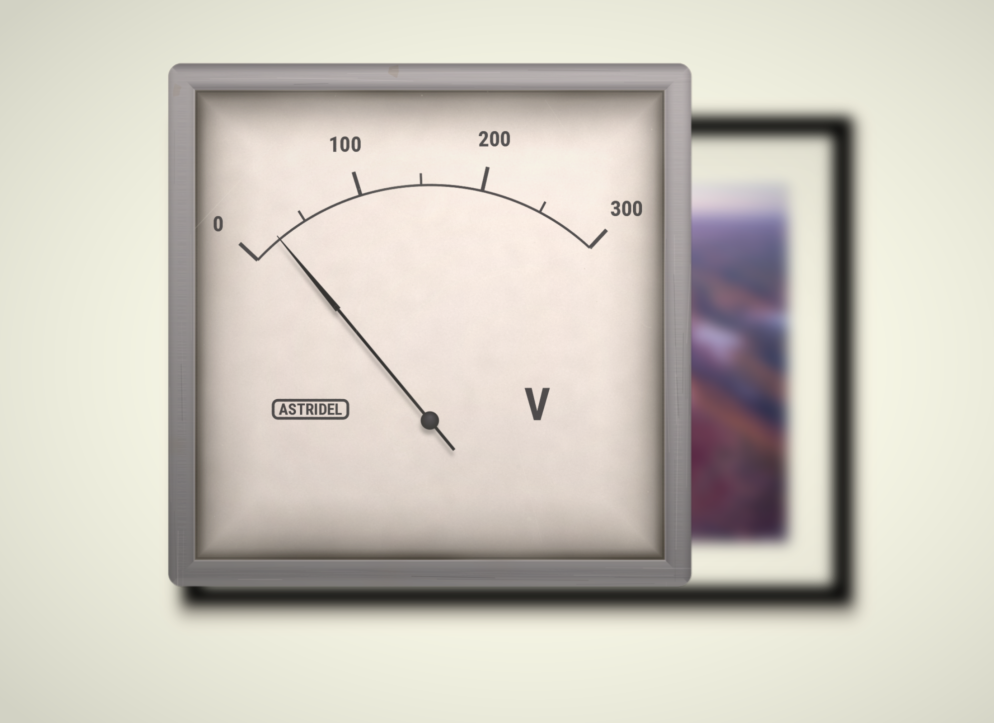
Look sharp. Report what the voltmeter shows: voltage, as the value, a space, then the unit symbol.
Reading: 25 V
